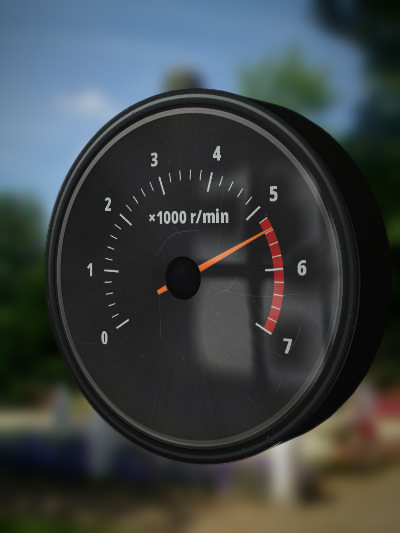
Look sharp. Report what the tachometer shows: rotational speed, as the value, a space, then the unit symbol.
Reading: 5400 rpm
